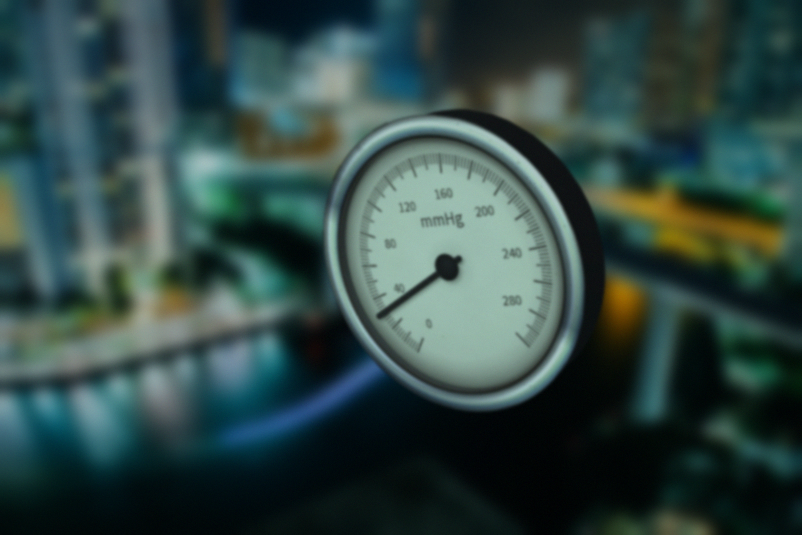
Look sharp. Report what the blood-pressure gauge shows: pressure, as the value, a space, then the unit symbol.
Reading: 30 mmHg
